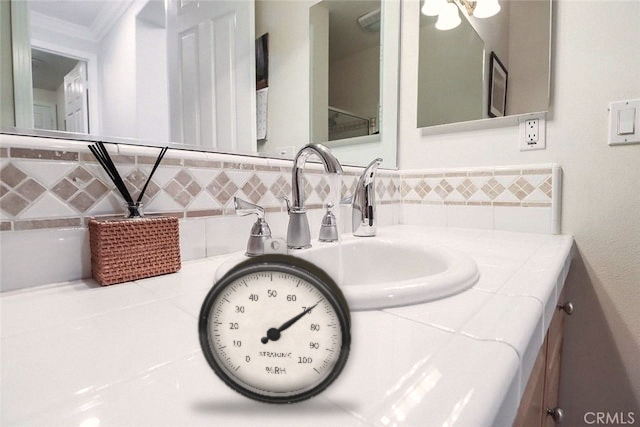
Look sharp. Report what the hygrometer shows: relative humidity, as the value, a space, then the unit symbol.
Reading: 70 %
